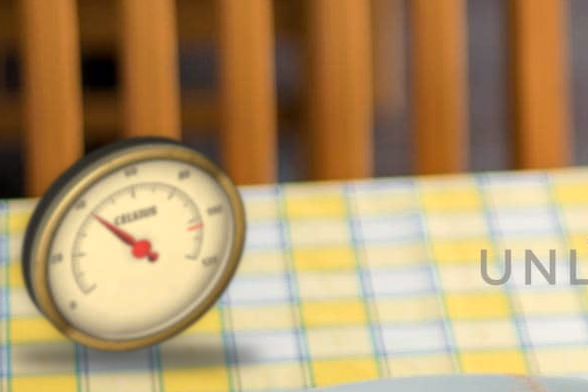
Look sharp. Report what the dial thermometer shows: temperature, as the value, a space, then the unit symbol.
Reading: 40 °C
